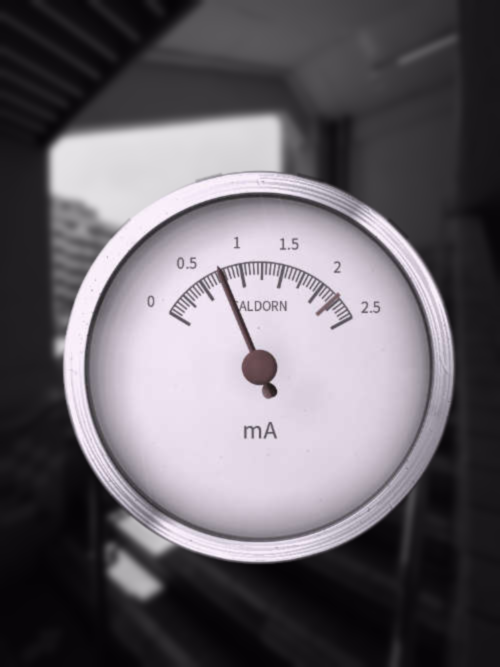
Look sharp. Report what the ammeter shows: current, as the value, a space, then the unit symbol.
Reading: 0.75 mA
